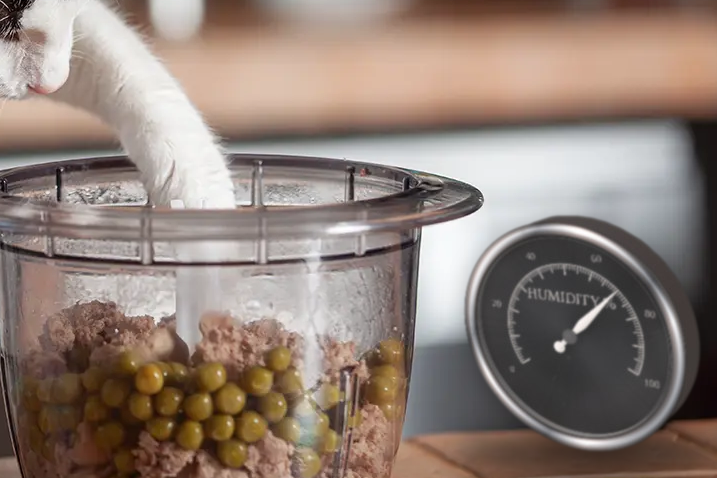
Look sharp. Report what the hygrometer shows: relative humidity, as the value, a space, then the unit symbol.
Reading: 70 %
